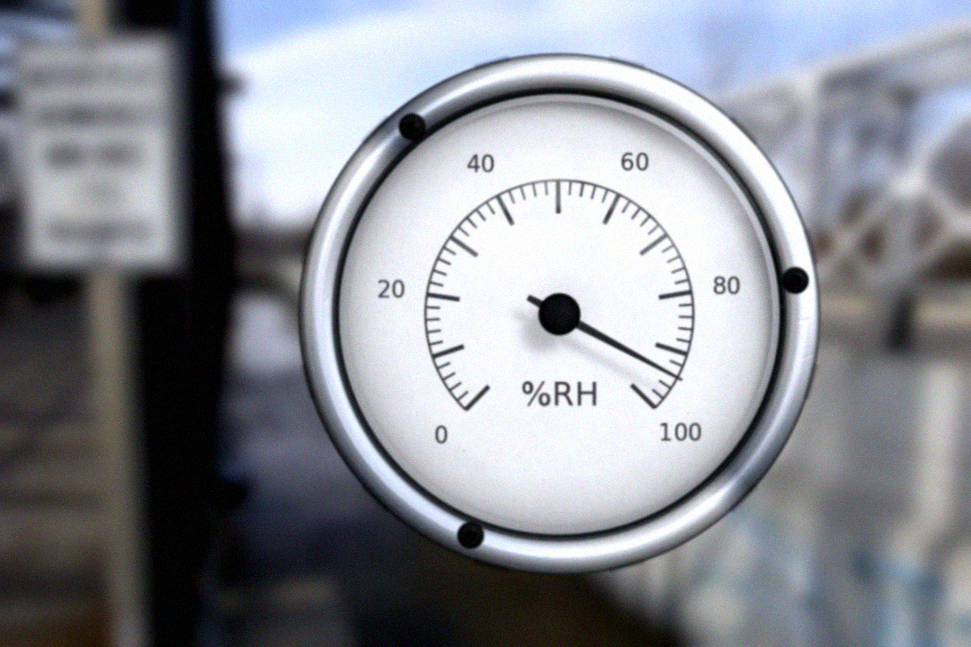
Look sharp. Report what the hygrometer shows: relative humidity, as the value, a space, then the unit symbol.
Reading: 94 %
